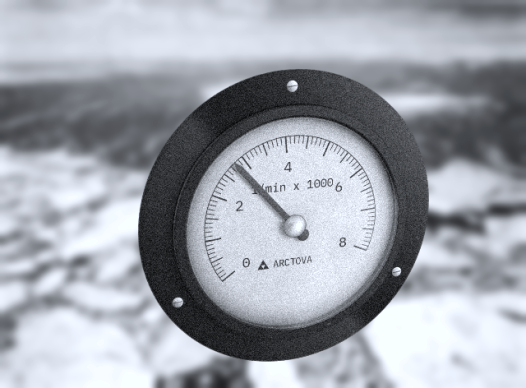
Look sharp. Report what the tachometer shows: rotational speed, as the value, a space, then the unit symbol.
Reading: 2800 rpm
